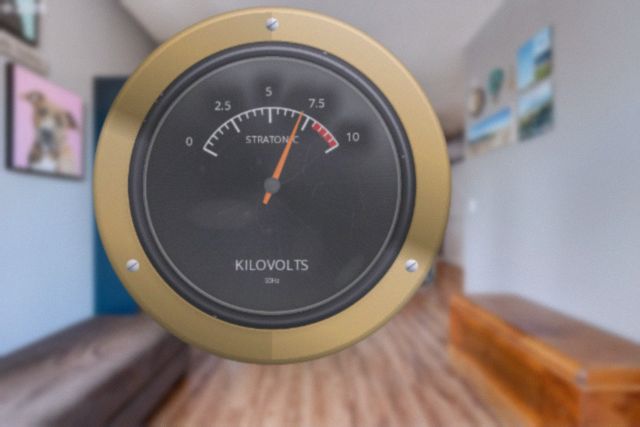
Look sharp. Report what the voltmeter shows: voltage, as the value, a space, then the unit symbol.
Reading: 7 kV
